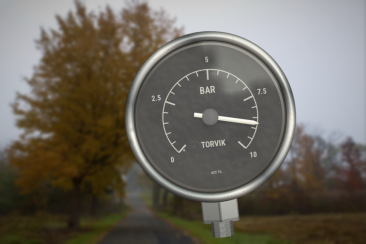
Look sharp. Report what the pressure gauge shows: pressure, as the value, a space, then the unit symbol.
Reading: 8.75 bar
